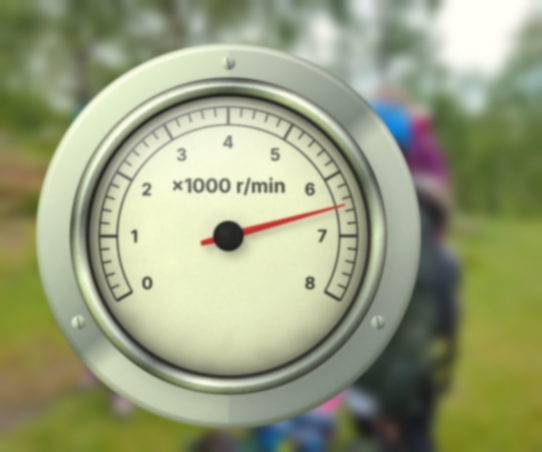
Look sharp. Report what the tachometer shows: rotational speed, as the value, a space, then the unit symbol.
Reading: 6500 rpm
